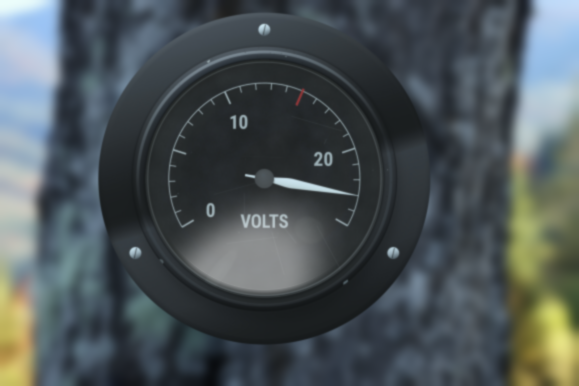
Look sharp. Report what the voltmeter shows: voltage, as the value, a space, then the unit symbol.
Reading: 23 V
